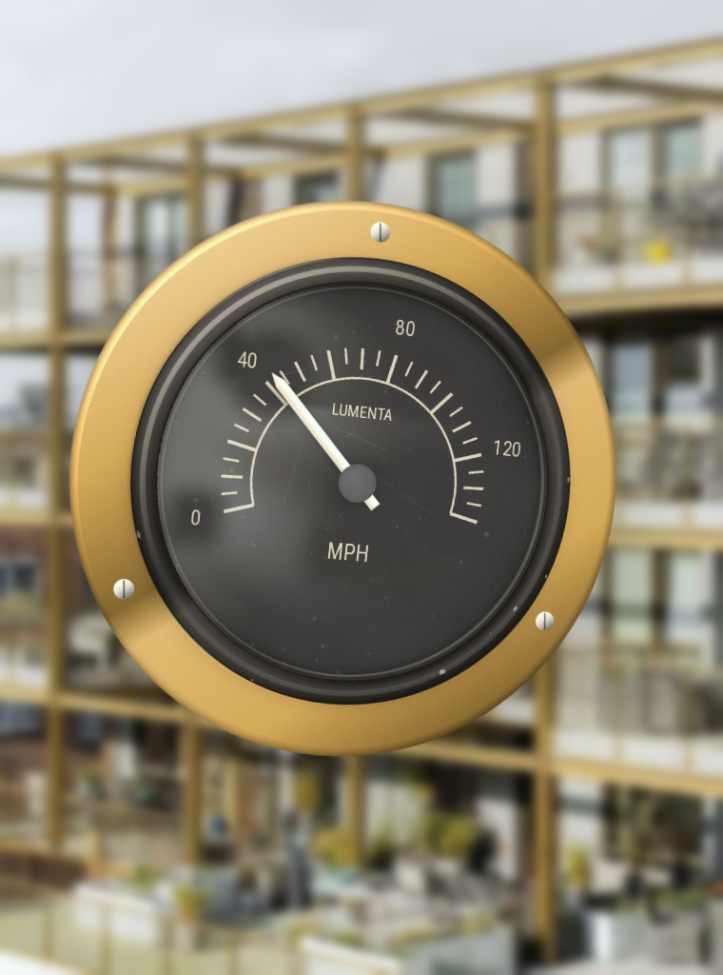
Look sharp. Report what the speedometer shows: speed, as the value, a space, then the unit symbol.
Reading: 42.5 mph
